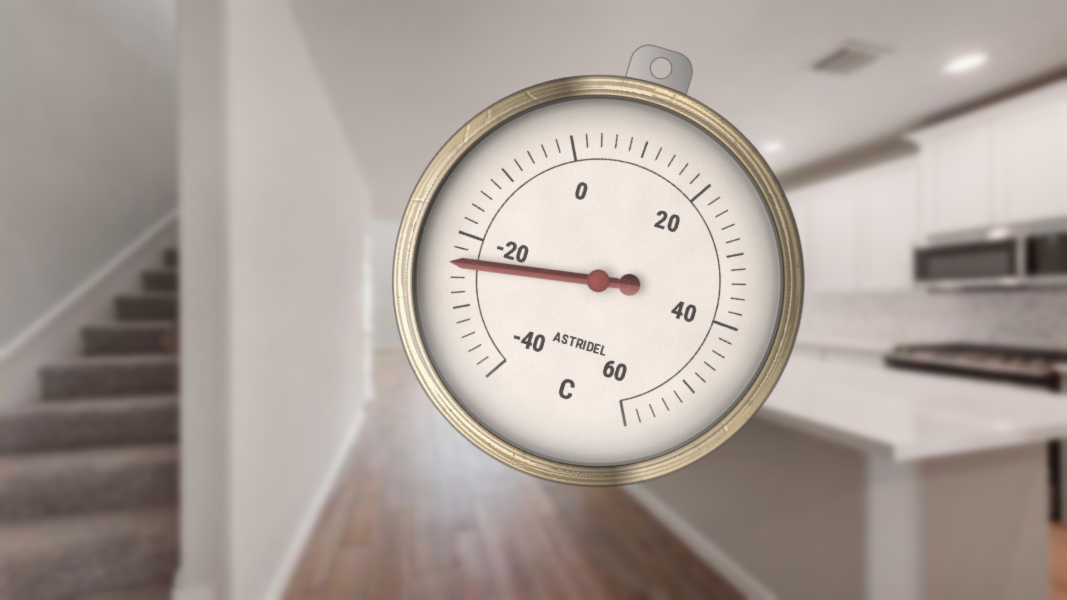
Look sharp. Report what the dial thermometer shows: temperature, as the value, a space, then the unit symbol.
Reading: -24 °C
